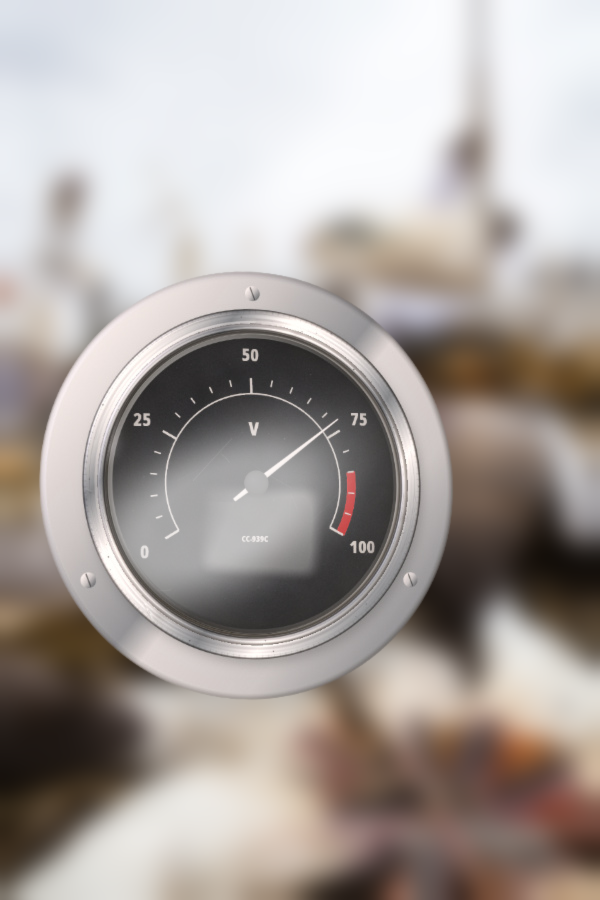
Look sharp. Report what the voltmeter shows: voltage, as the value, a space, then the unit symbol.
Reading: 72.5 V
